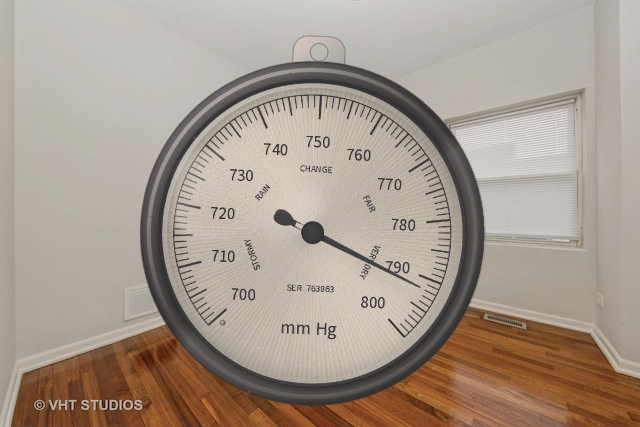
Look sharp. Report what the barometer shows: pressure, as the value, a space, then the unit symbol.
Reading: 792 mmHg
